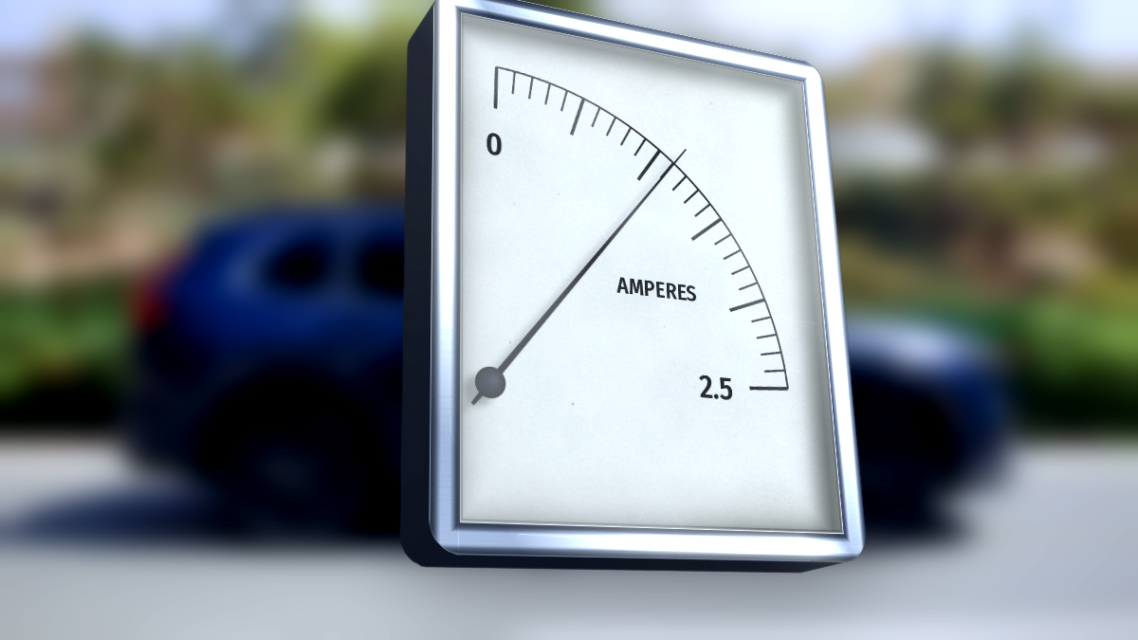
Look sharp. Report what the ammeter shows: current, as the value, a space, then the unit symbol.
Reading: 1.1 A
